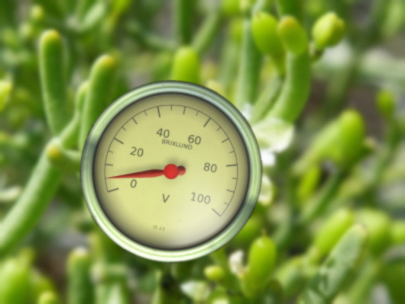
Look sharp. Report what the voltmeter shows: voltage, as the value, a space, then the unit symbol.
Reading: 5 V
